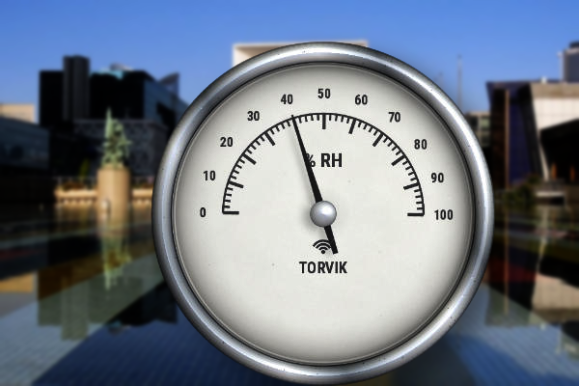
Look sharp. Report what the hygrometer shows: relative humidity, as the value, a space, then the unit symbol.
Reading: 40 %
